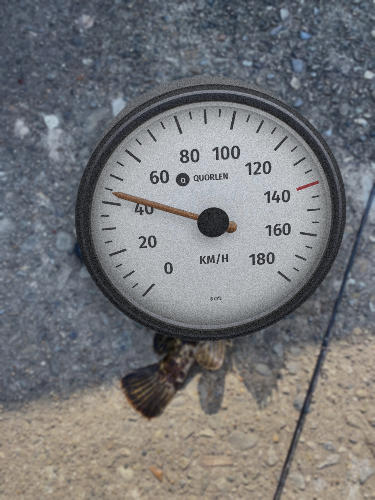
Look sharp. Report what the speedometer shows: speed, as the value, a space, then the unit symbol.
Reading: 45 km/h
